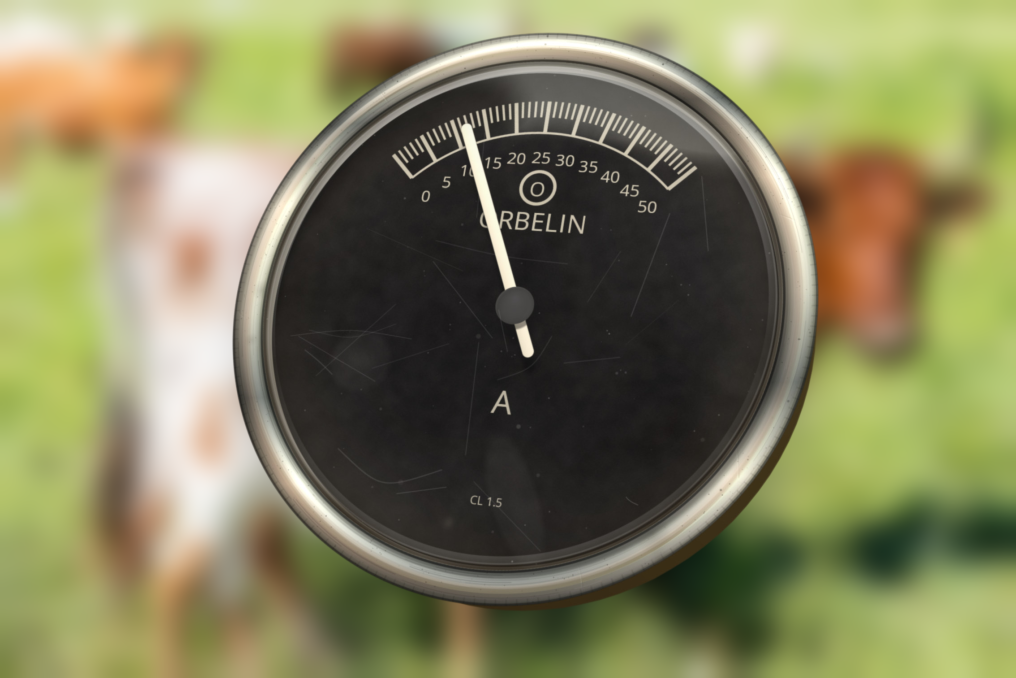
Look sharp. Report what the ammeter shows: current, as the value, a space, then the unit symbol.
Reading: 12 A
